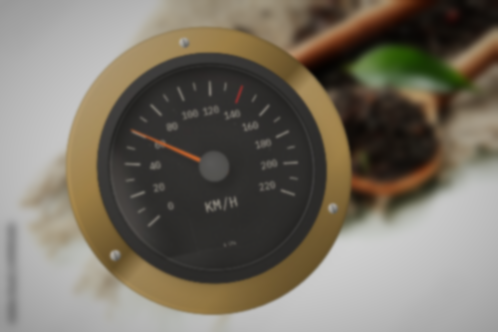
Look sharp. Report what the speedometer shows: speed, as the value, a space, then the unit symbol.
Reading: 60 km/h
